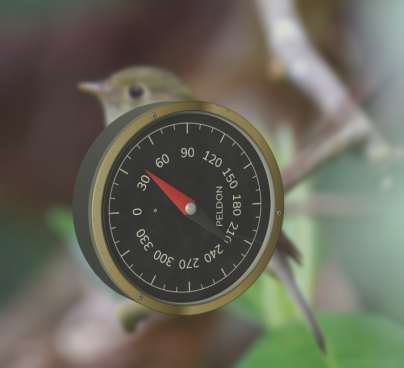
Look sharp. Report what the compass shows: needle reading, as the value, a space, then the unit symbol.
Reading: 40 °
